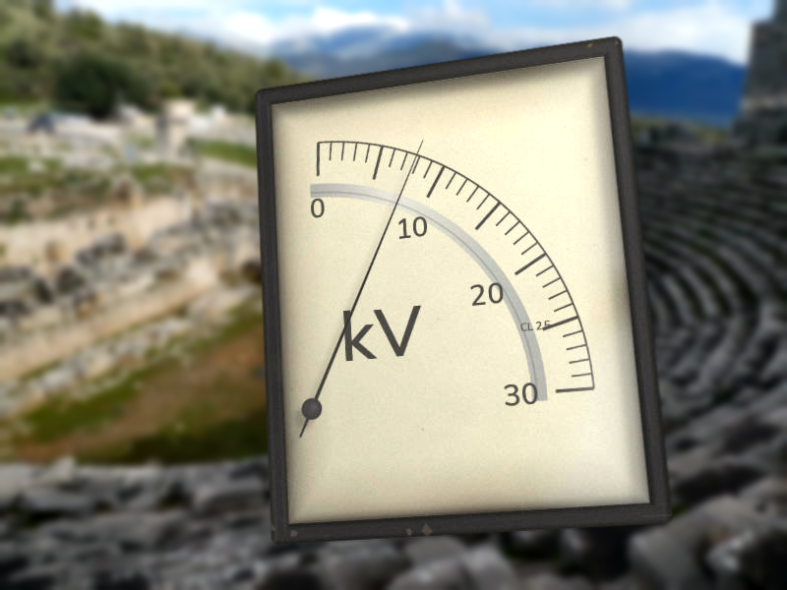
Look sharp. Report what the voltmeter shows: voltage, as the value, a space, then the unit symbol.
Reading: 8 kV
